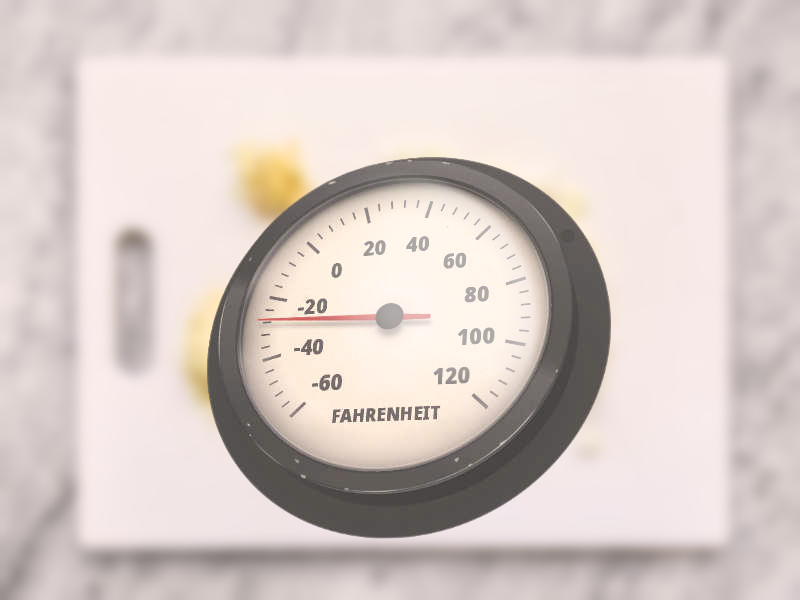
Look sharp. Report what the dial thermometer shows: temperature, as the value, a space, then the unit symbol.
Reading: -28 °F
